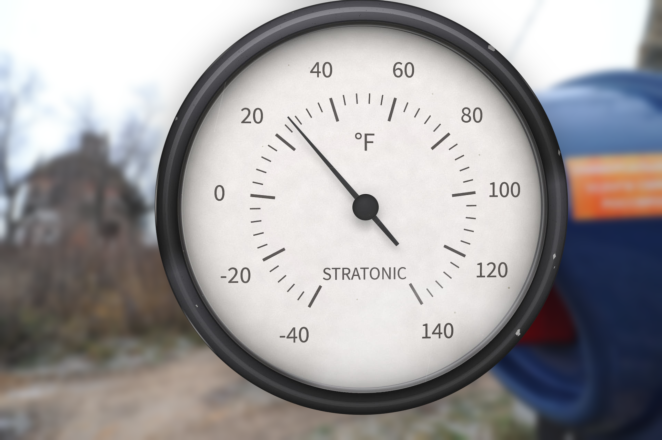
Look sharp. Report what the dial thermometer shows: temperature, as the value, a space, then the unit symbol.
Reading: 26 °F
